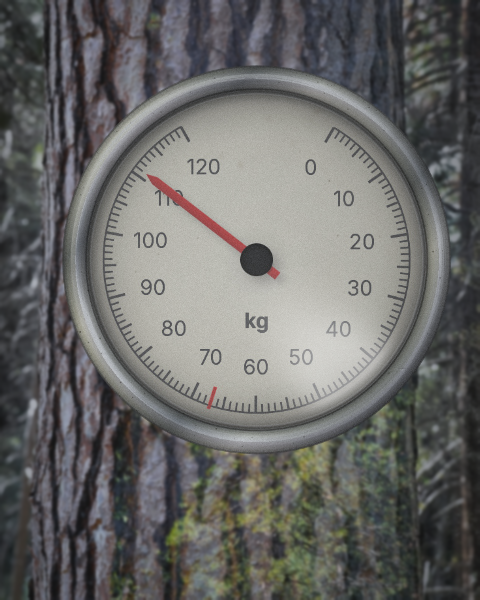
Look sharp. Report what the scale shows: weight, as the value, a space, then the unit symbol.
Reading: 111 kg
